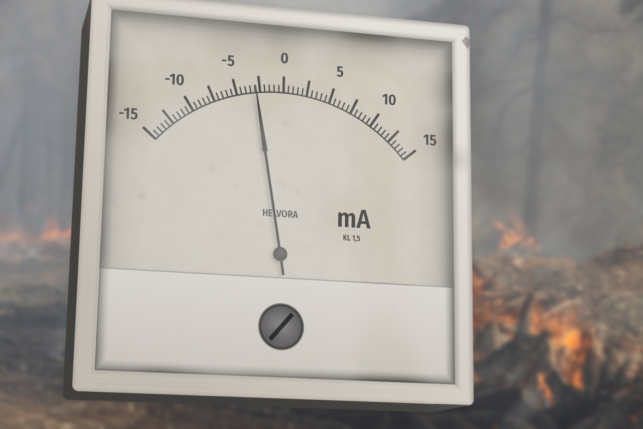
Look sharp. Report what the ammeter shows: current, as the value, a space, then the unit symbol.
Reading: -3 mA
